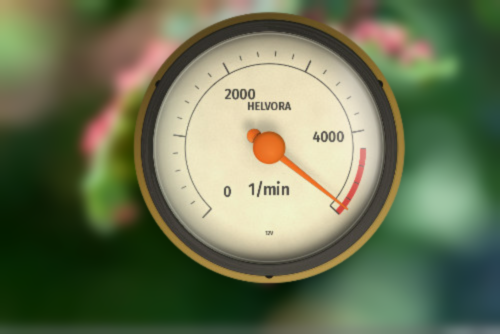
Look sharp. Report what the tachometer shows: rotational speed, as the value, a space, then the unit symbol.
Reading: 4900 rpm
